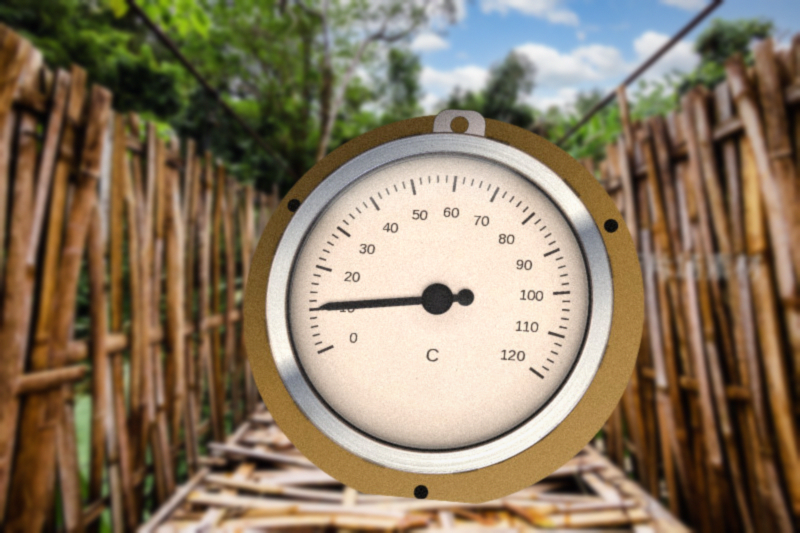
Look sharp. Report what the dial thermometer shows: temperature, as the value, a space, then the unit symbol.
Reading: 10 °C
